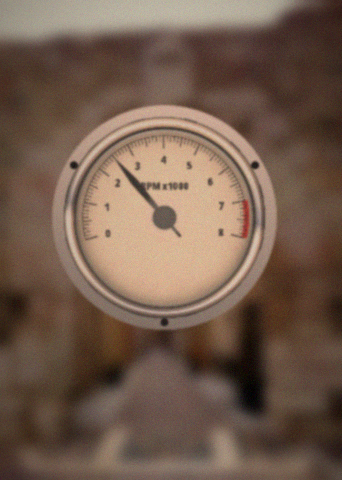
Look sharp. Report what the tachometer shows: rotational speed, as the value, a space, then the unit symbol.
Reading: 2500 rpm
